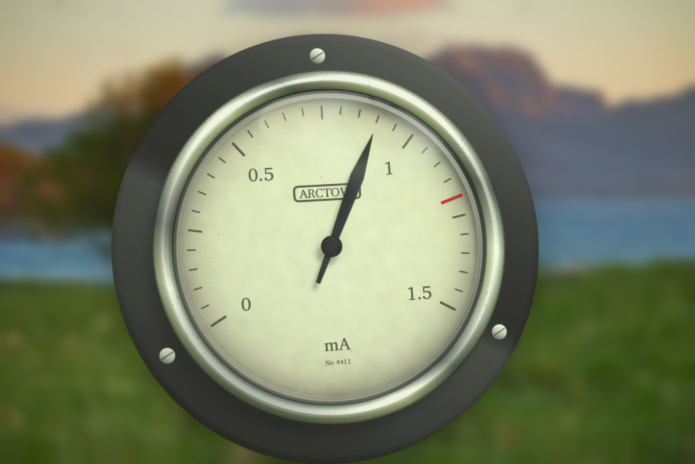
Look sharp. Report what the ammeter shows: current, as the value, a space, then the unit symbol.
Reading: 0.9 mA
